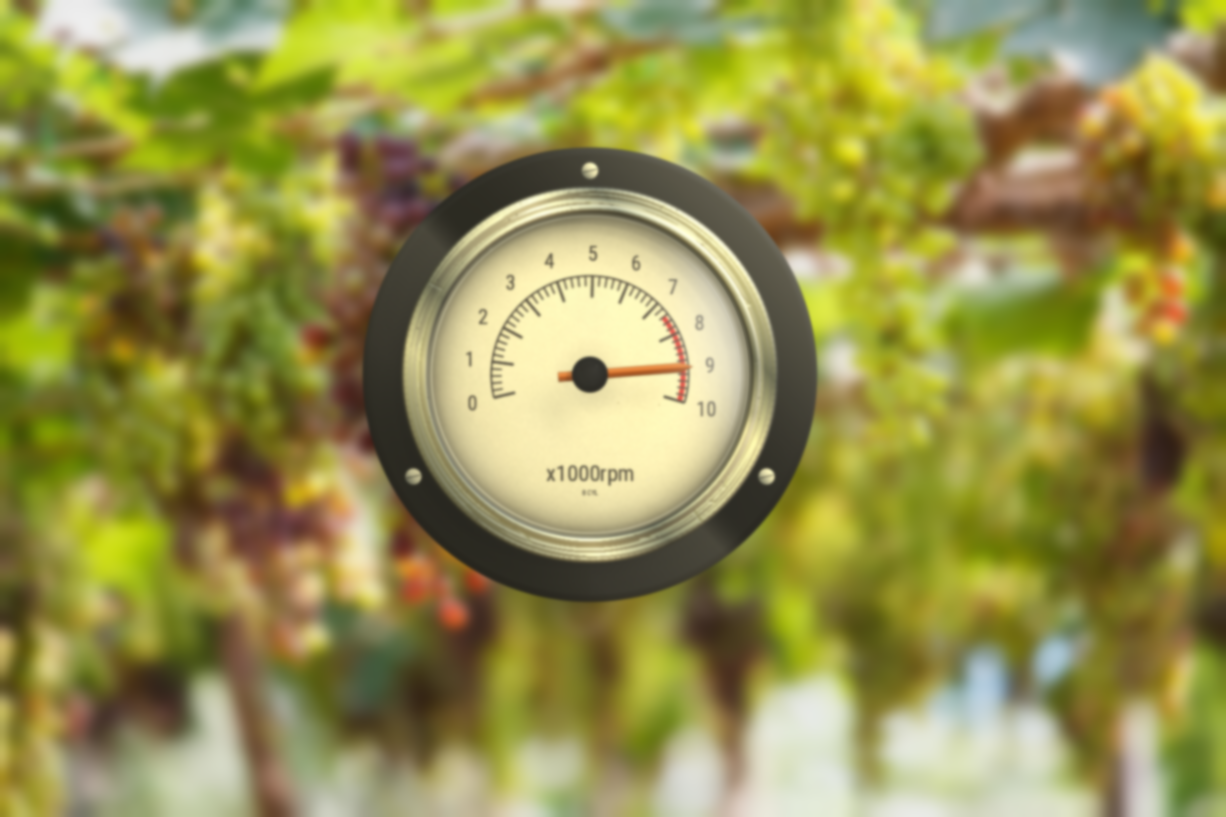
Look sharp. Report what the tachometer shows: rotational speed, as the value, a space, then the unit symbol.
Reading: 9000 rpm
